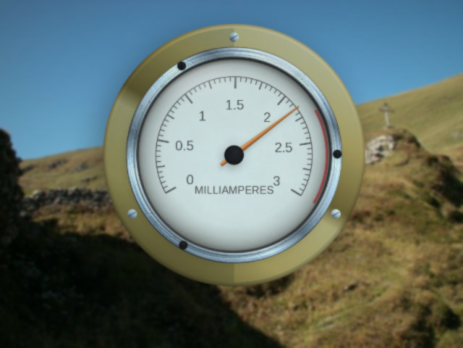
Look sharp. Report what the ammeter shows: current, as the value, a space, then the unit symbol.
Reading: 2.15 mA
